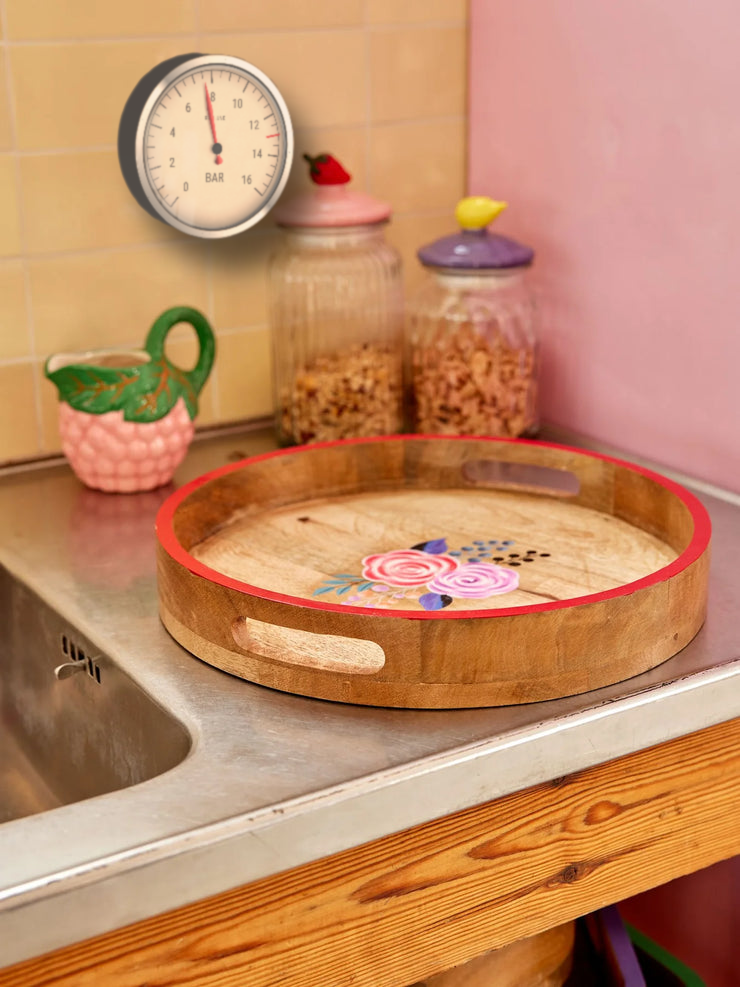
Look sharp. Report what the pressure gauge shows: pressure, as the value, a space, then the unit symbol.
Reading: 7.5 bar
